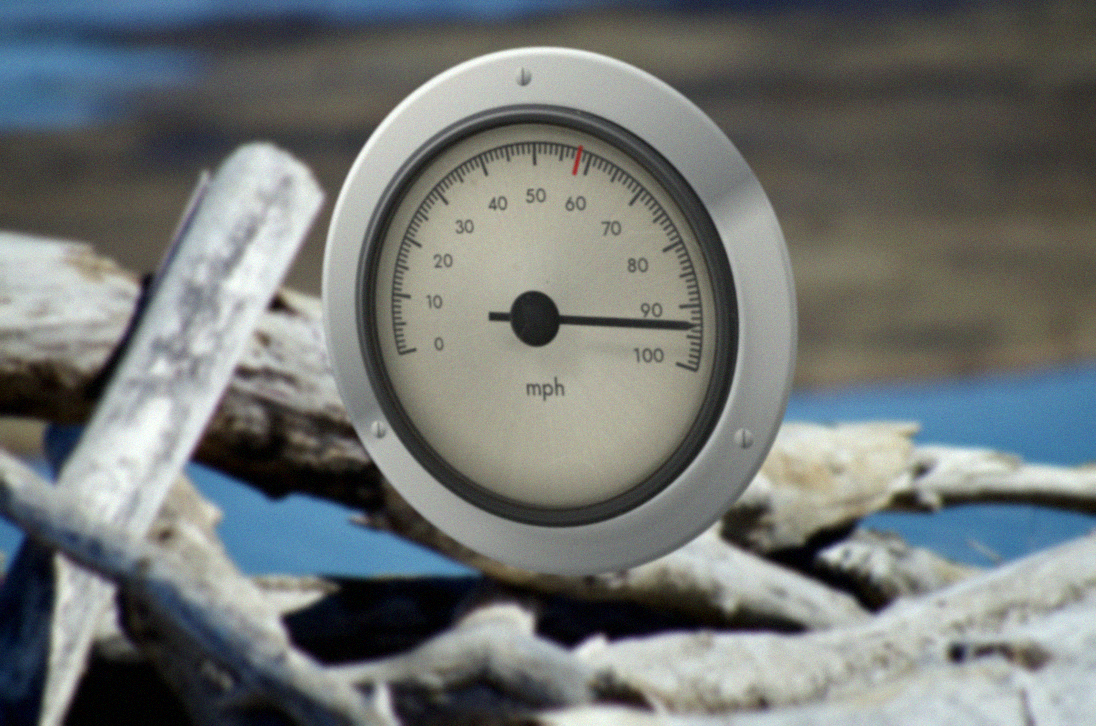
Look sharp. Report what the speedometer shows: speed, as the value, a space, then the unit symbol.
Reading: 93 mph
